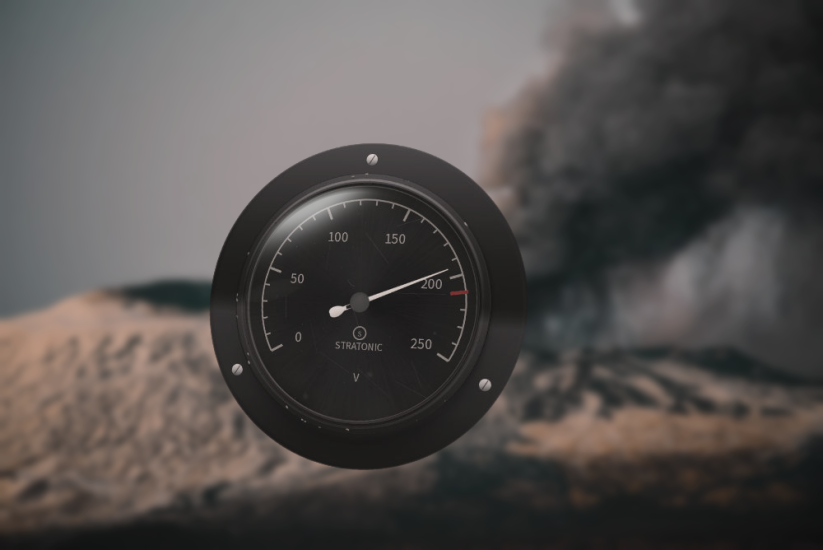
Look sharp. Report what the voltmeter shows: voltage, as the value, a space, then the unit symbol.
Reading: 195 V
